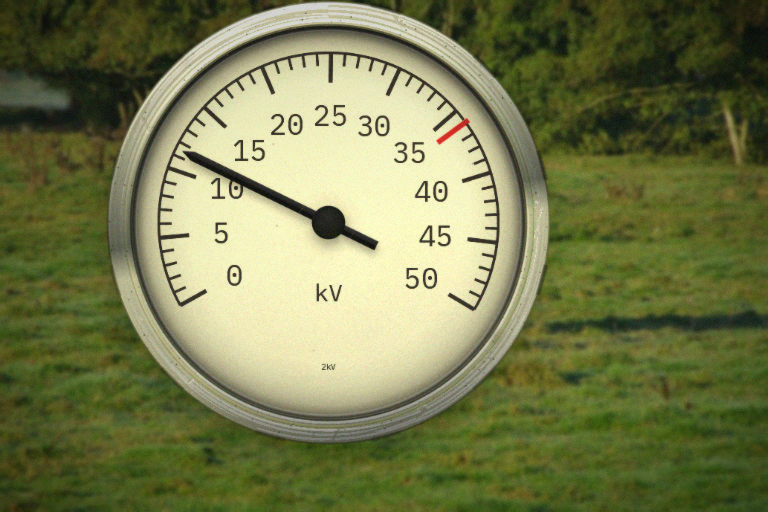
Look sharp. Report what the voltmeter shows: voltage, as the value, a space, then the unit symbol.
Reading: 11.5 kV
